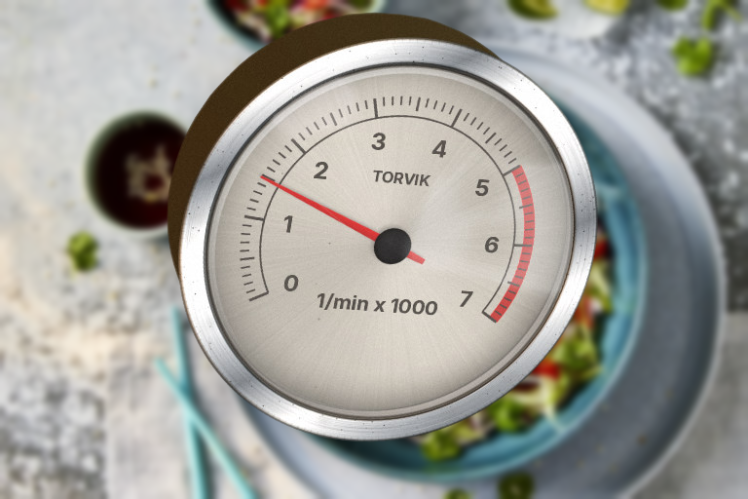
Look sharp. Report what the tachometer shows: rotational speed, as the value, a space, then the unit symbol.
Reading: 1500 rpm
